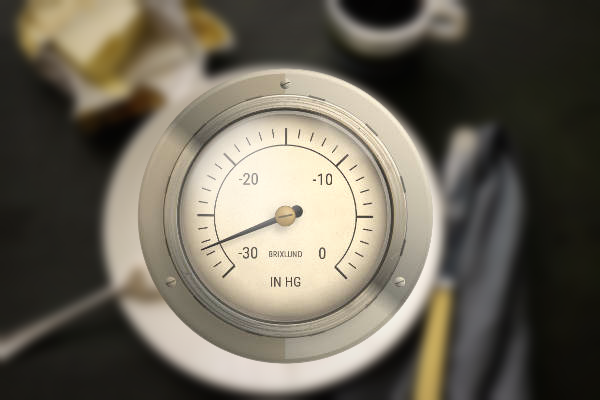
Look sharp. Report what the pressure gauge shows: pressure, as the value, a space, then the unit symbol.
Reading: -27.5 inHg
